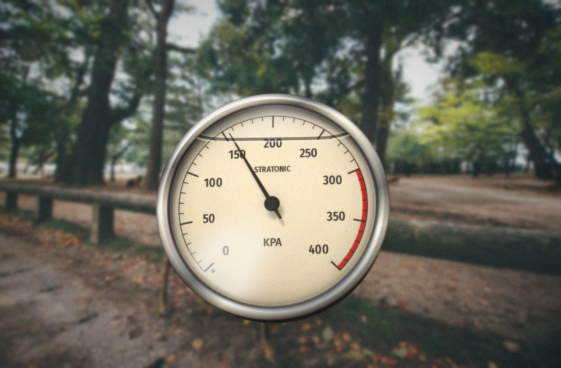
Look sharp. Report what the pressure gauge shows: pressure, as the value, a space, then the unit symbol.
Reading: 155 kPa
